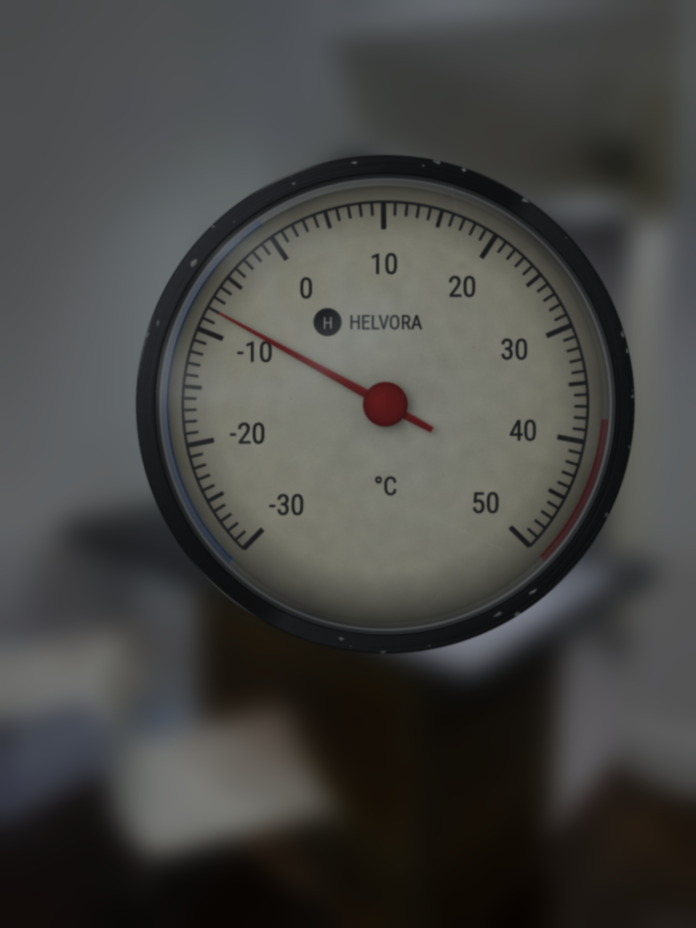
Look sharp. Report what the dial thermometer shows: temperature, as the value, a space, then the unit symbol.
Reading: -8 °C
